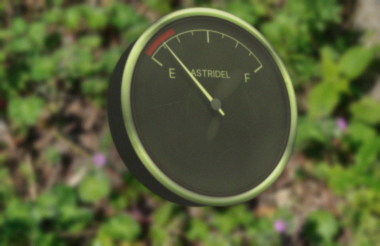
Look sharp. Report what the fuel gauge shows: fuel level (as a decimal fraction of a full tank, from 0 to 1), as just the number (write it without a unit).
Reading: 0.125
